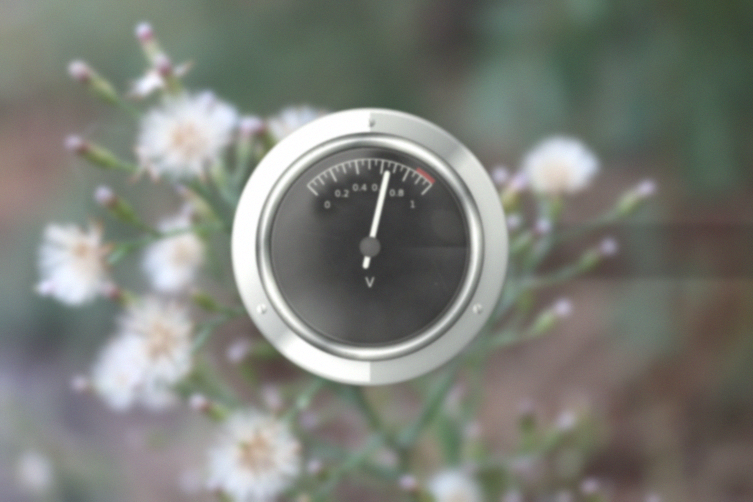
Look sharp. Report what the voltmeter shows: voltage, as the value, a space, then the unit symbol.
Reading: 0.65 V
